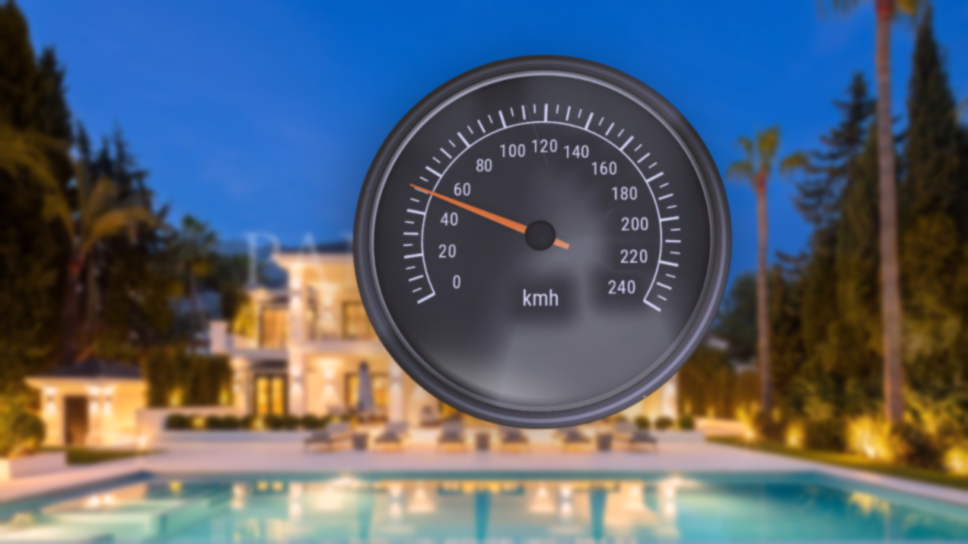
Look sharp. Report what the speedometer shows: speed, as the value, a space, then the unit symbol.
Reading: 50 km/h
